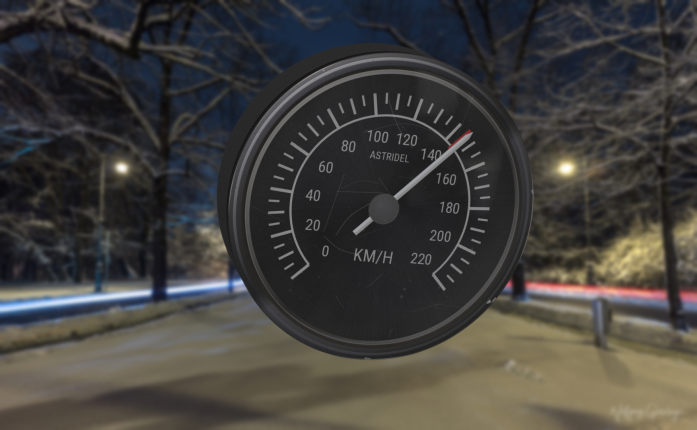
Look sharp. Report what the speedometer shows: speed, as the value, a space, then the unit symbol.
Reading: 145 km/h
